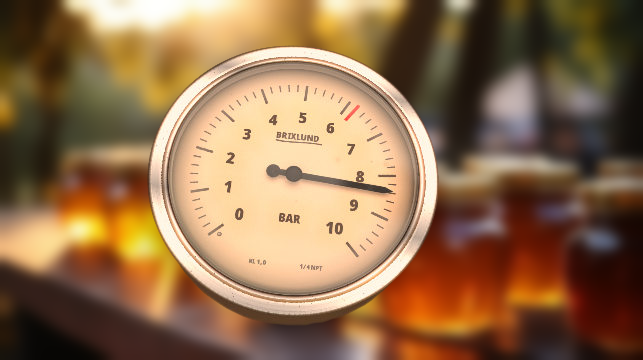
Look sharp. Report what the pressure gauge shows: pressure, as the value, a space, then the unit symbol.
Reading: 8.4 bar
